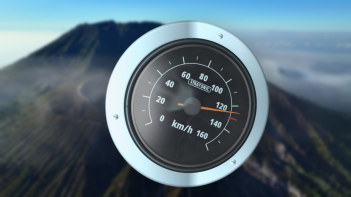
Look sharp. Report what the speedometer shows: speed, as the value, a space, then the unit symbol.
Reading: 125 km/h
